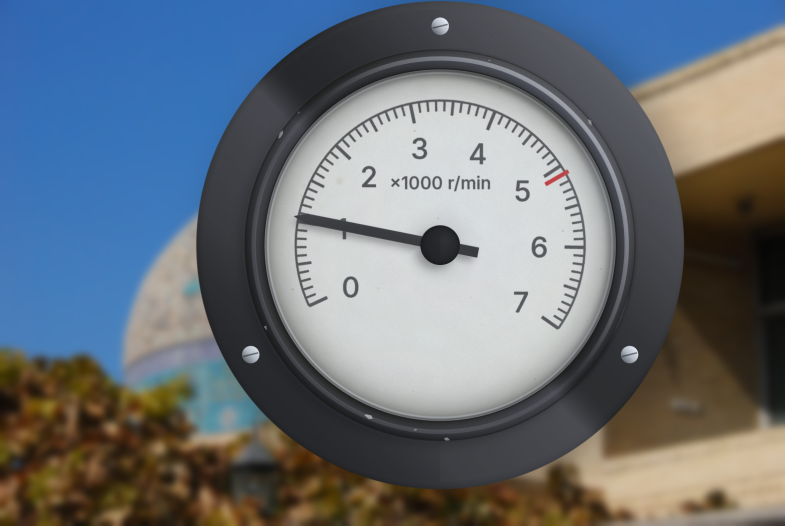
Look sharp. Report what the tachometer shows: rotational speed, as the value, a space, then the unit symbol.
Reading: 1050 rpm
